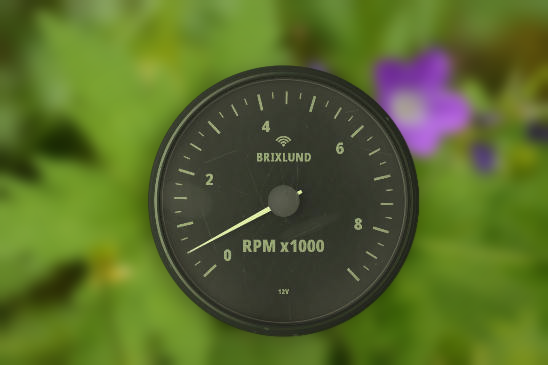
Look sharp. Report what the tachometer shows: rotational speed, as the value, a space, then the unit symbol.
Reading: 500 rpm
